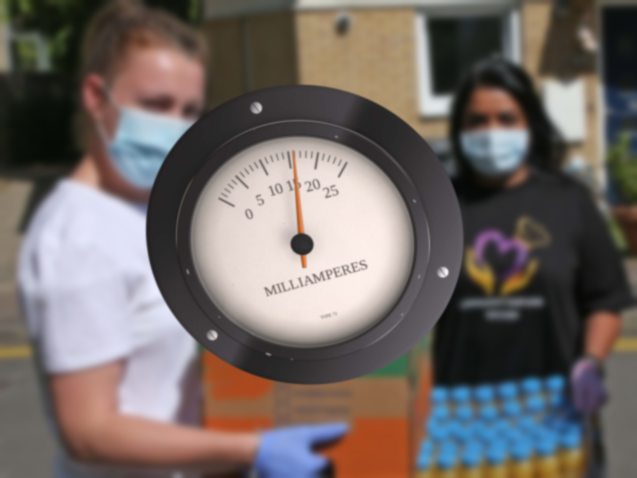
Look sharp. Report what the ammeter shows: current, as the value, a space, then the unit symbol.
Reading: 16 mA
